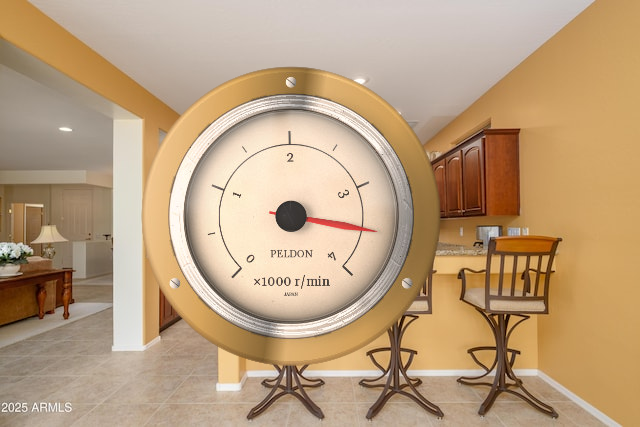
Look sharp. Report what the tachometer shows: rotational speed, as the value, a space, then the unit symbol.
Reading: 3500 rpm
